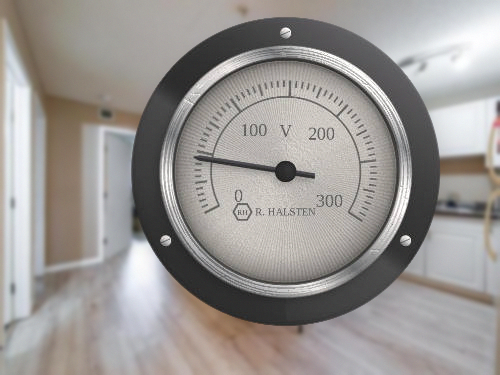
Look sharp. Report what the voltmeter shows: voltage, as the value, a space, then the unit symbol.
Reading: 45 V
